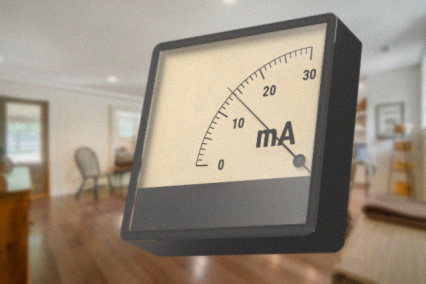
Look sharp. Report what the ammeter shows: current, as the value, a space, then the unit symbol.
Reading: 14 mA
